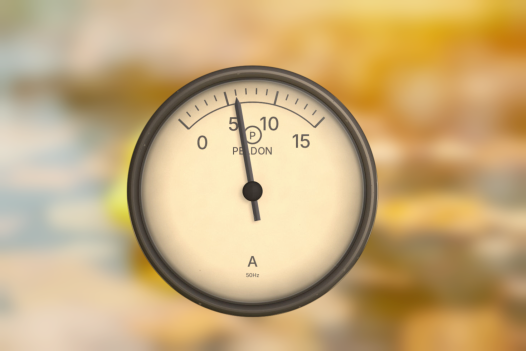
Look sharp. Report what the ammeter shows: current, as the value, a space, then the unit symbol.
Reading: 6 A
